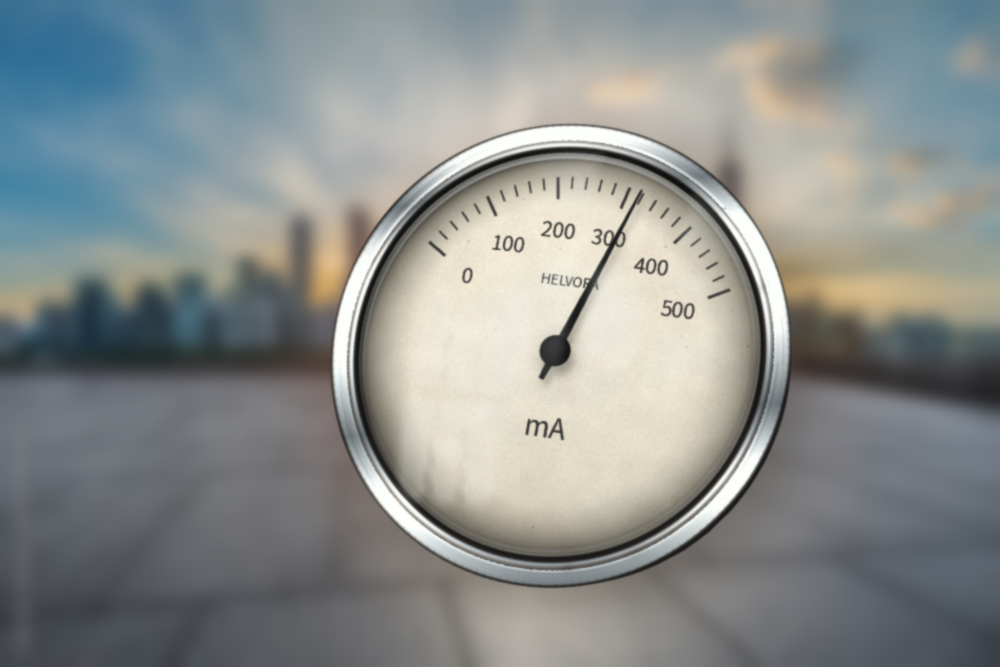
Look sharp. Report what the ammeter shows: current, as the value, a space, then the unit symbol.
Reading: 320 mA
